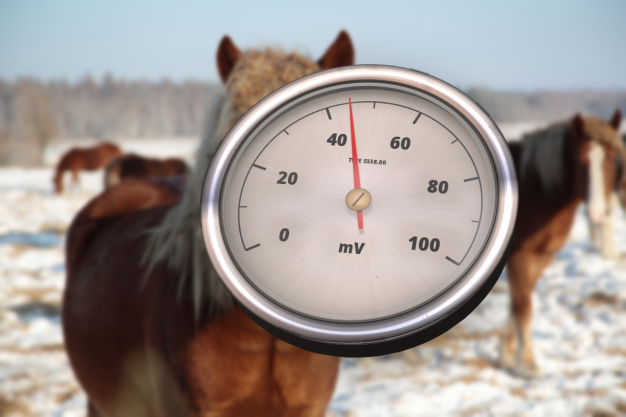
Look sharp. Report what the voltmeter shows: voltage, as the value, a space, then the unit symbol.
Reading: 45 mV
